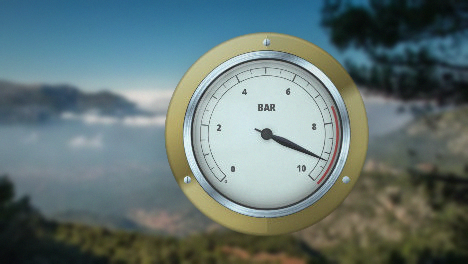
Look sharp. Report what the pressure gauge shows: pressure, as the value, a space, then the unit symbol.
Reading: 9.25 bar
